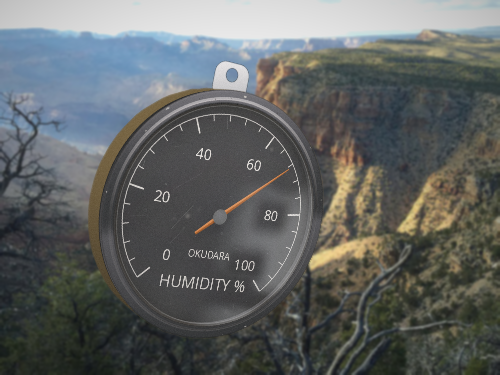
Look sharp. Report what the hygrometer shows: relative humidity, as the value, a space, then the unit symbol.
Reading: 68 %
